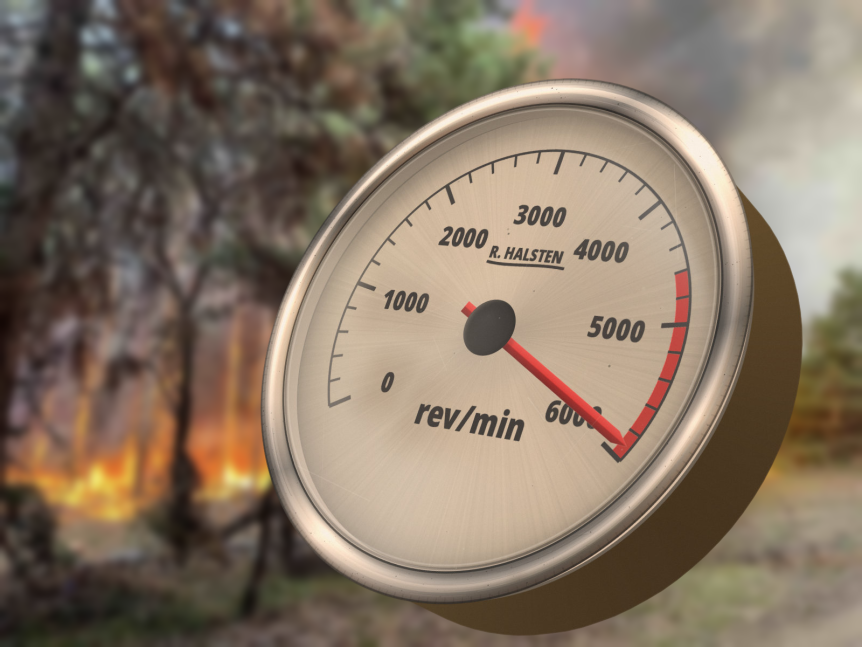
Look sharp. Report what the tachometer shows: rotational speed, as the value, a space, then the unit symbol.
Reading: 5900 rpm
